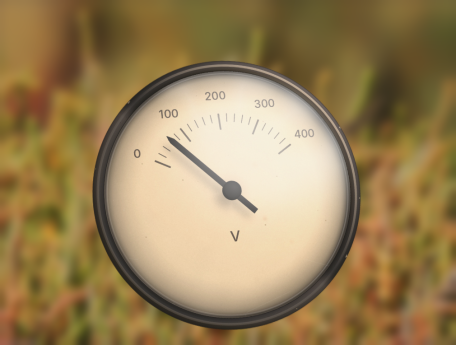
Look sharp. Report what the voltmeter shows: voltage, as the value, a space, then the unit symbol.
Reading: 60 V
